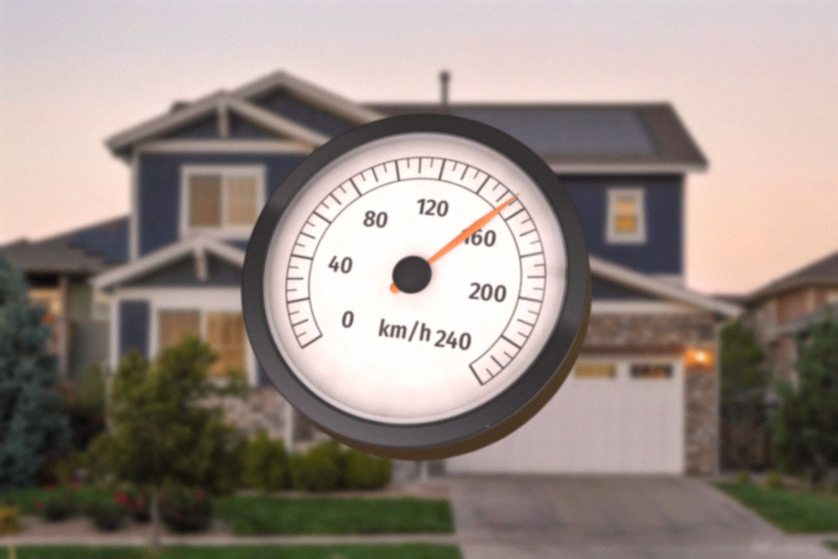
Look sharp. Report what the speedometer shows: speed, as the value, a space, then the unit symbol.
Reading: 155 km/h
